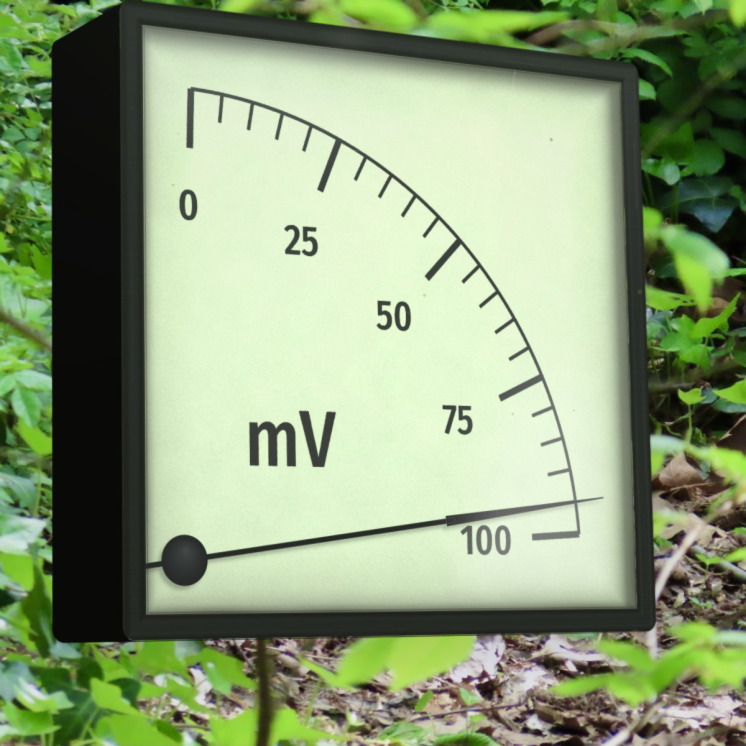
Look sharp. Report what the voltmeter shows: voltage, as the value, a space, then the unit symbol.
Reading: 95 mV
